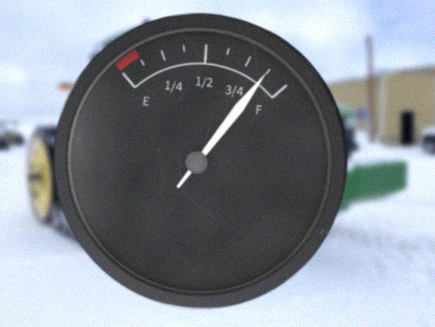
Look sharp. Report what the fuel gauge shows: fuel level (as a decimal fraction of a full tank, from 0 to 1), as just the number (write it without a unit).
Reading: 0.875
